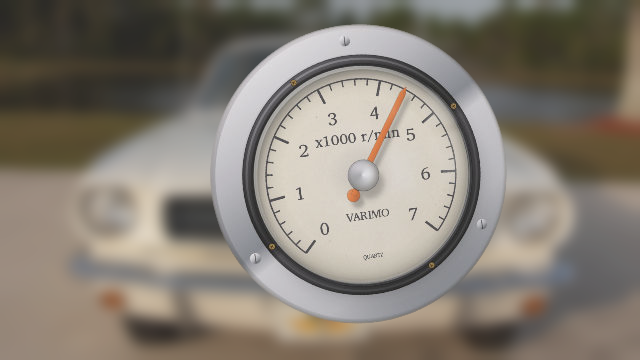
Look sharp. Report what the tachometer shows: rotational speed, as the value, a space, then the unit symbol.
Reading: 4400 rpm
